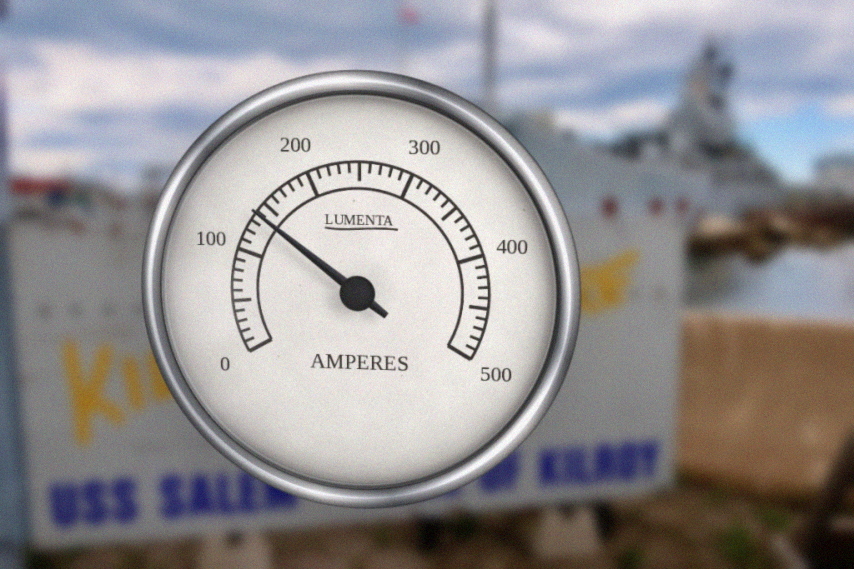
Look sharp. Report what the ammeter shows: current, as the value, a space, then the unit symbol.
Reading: 140 A
